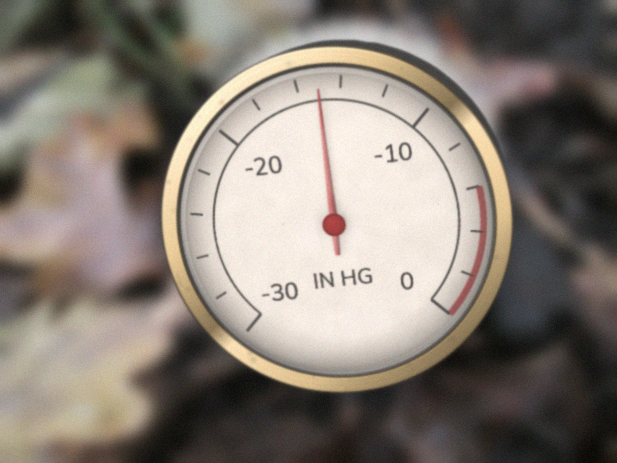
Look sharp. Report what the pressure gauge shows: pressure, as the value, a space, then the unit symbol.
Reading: -15 inHg
